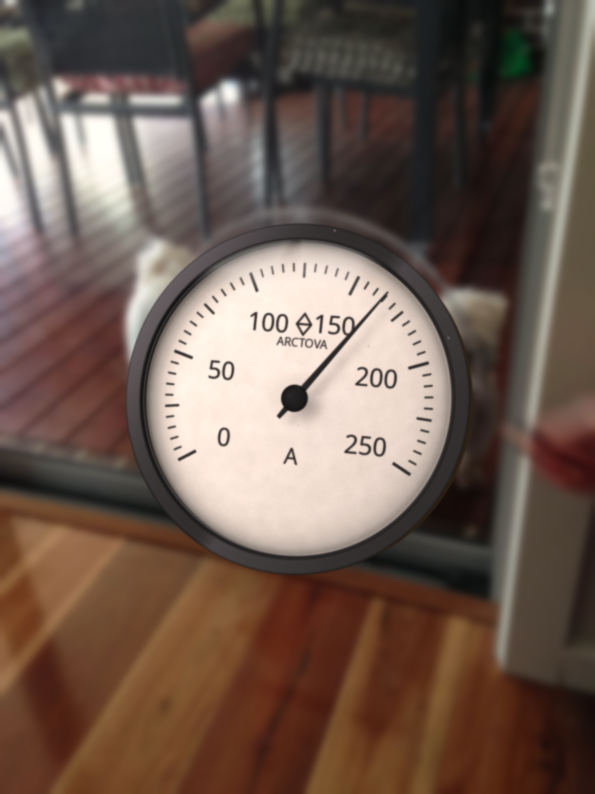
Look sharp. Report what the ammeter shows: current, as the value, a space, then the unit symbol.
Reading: 165 A
